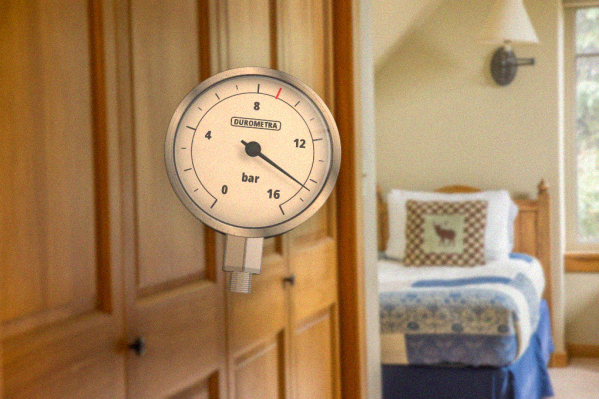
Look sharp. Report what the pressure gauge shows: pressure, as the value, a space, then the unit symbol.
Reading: 14.5 bar
